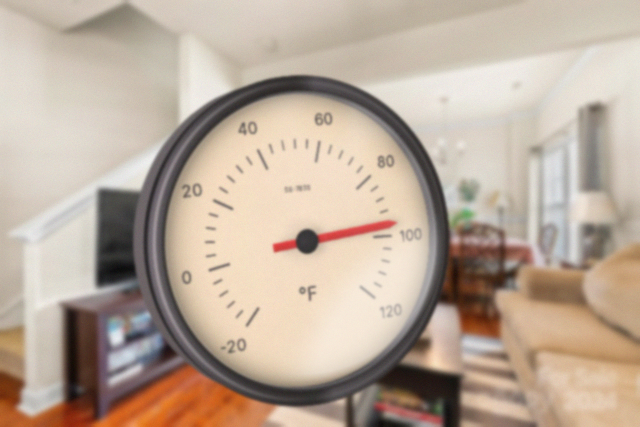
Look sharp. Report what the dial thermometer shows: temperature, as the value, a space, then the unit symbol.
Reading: 96 °F
